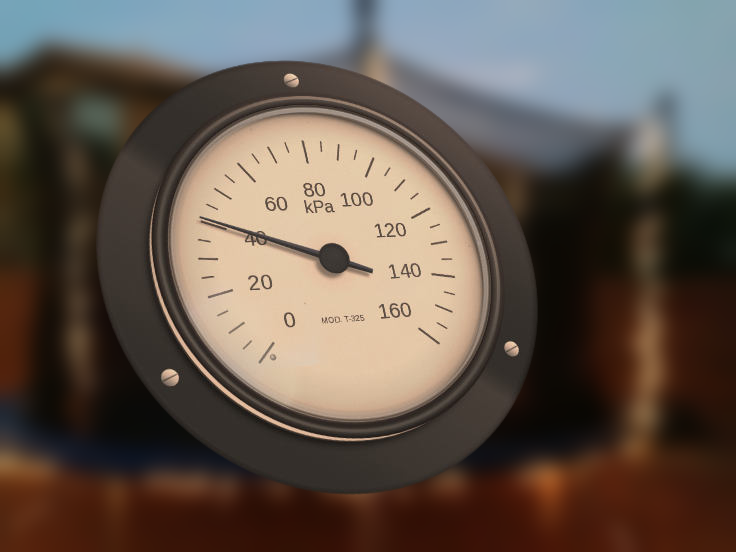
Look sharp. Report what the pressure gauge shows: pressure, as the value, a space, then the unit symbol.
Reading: 40 kPa
